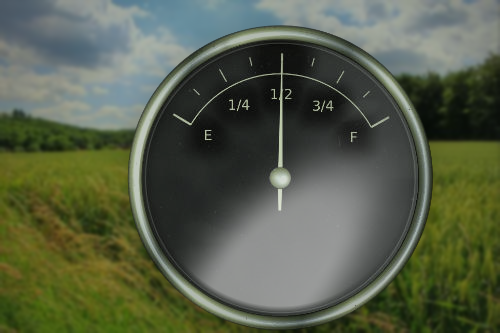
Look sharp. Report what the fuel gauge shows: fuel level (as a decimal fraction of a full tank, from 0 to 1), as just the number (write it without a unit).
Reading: 0.5
